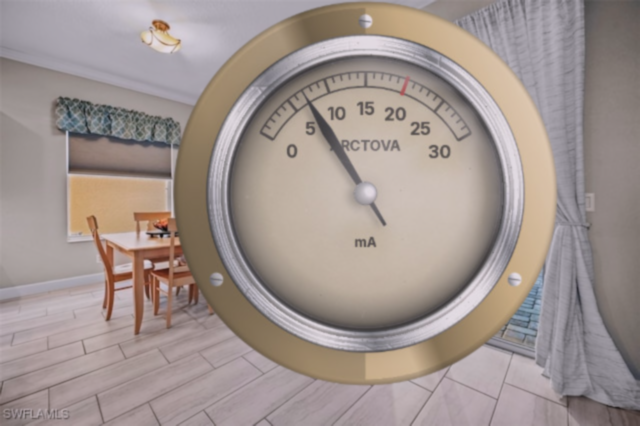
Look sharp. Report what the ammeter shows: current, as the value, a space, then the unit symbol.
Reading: 7 mA
